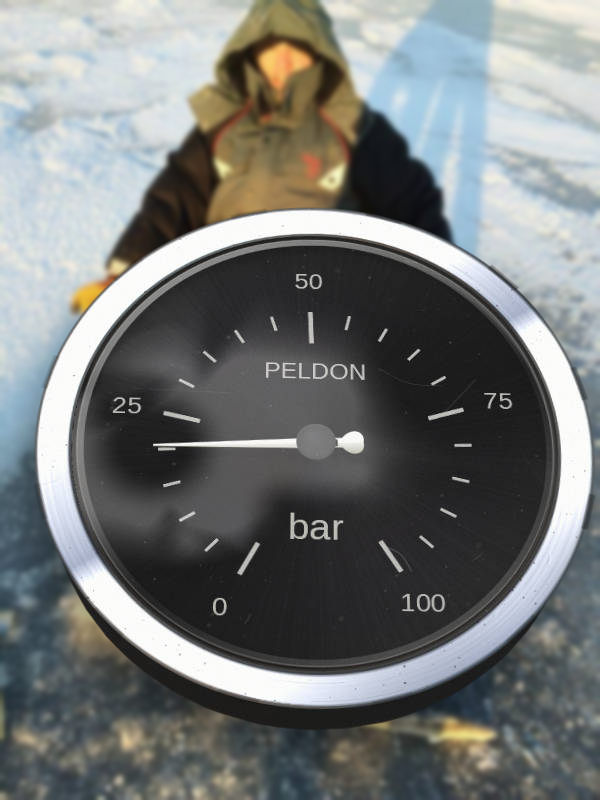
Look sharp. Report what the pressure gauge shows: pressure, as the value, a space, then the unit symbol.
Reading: 20 bar
